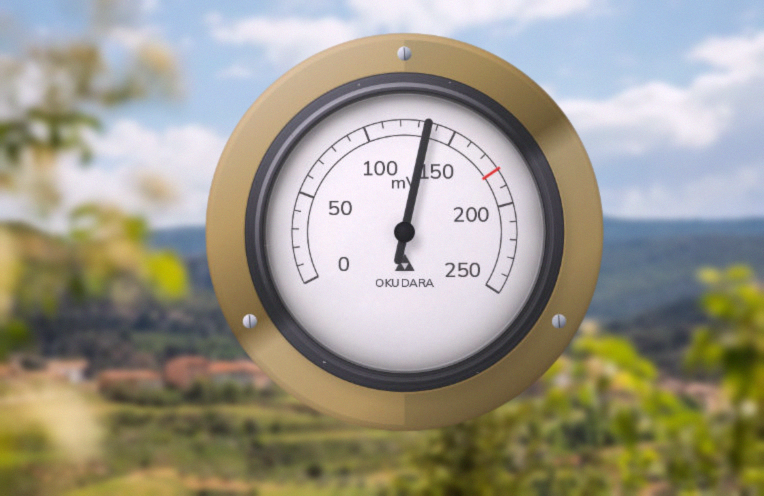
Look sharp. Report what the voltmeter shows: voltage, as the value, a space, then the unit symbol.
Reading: 135 mV
